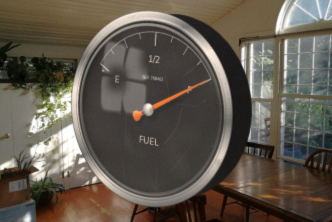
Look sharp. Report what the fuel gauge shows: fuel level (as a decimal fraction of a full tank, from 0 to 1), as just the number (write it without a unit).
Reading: 1
